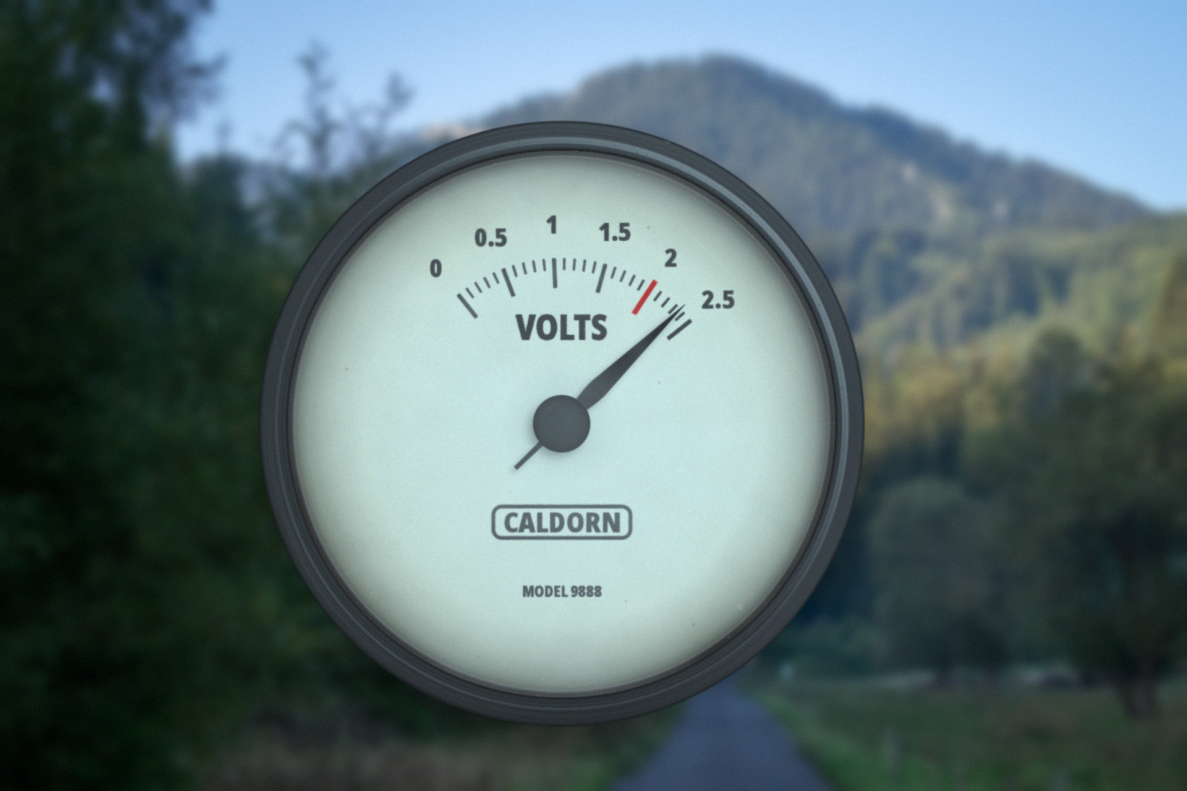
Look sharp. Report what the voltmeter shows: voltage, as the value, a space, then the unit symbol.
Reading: 2.35 V
